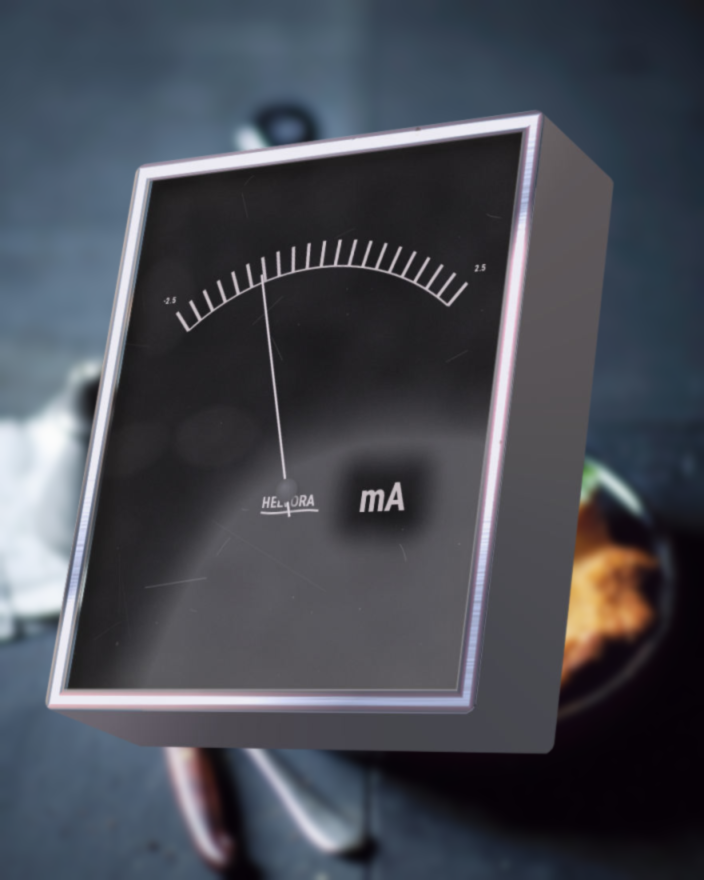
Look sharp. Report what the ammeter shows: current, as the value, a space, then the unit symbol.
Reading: -1 mA
